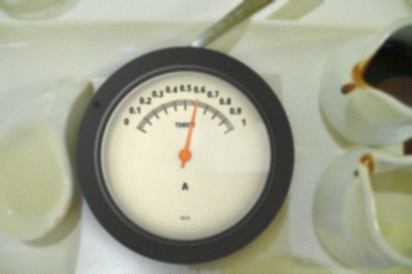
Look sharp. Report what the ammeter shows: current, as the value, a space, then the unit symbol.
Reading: 0.6 A
